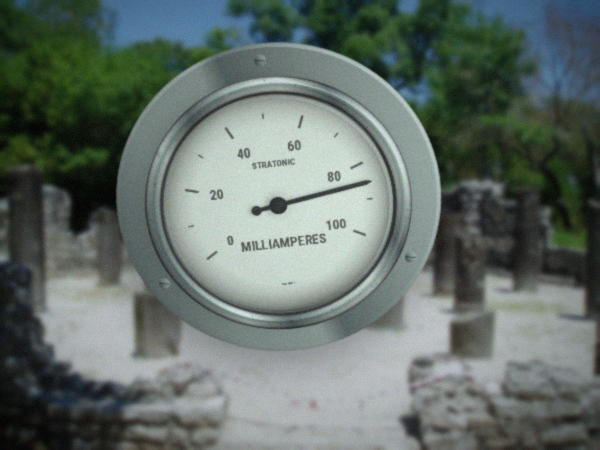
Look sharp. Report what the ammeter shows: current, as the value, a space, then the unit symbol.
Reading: 85 mA
